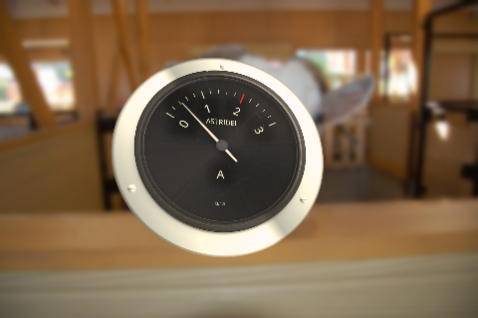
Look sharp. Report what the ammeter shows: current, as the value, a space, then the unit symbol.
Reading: 0.4 A
